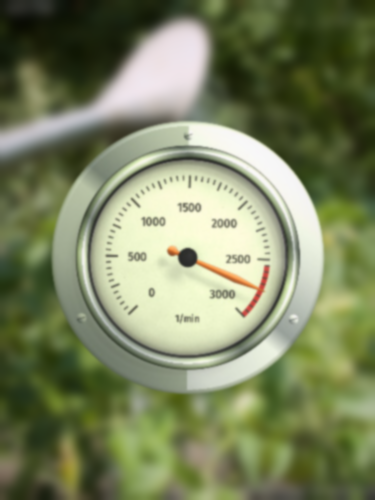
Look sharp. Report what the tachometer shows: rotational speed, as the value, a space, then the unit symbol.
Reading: 2750 rpm
